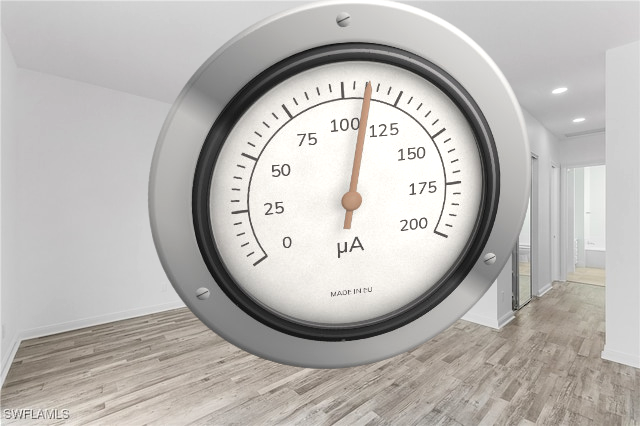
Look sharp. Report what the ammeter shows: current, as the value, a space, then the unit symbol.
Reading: 110 µA
